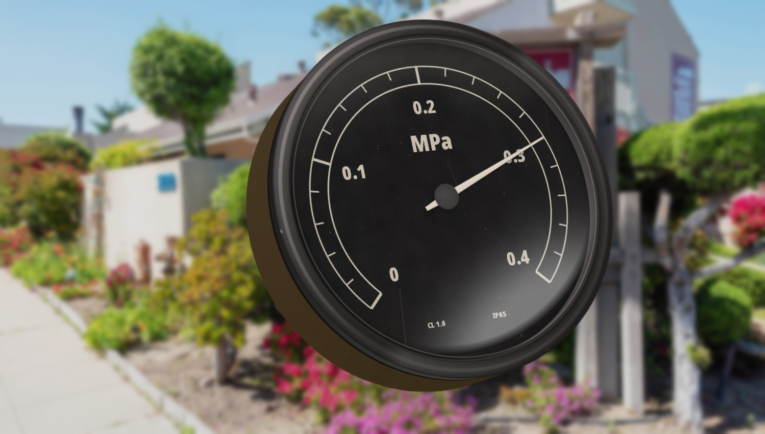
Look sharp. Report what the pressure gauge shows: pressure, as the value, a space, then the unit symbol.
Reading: 0.3 MPa
